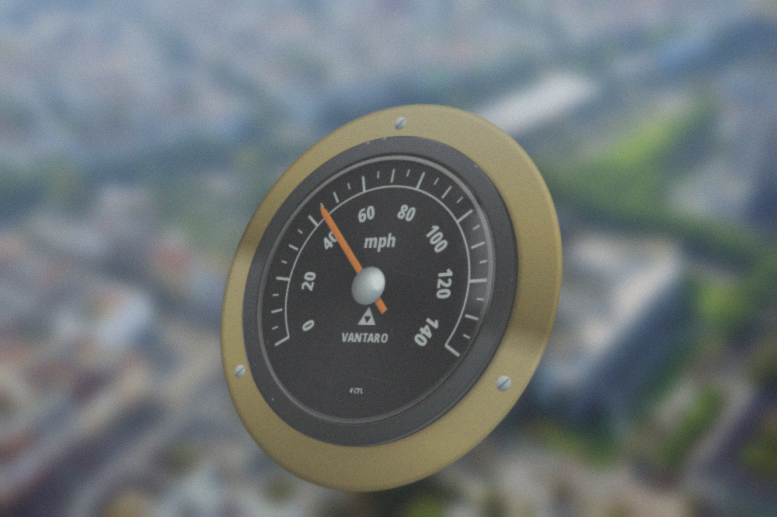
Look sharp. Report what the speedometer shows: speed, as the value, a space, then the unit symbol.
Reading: 45 mph
